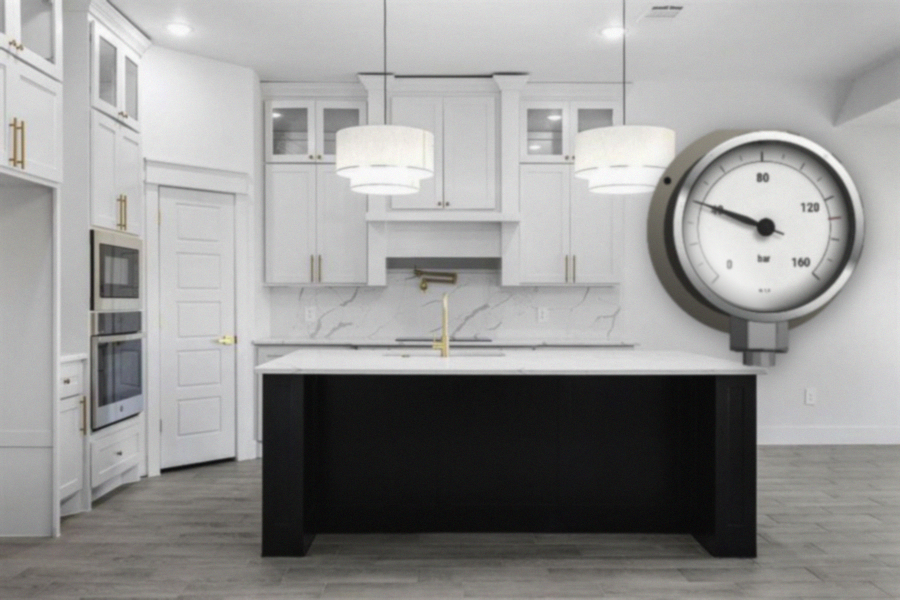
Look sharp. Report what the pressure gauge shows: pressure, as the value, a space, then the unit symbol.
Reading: 40 bar
